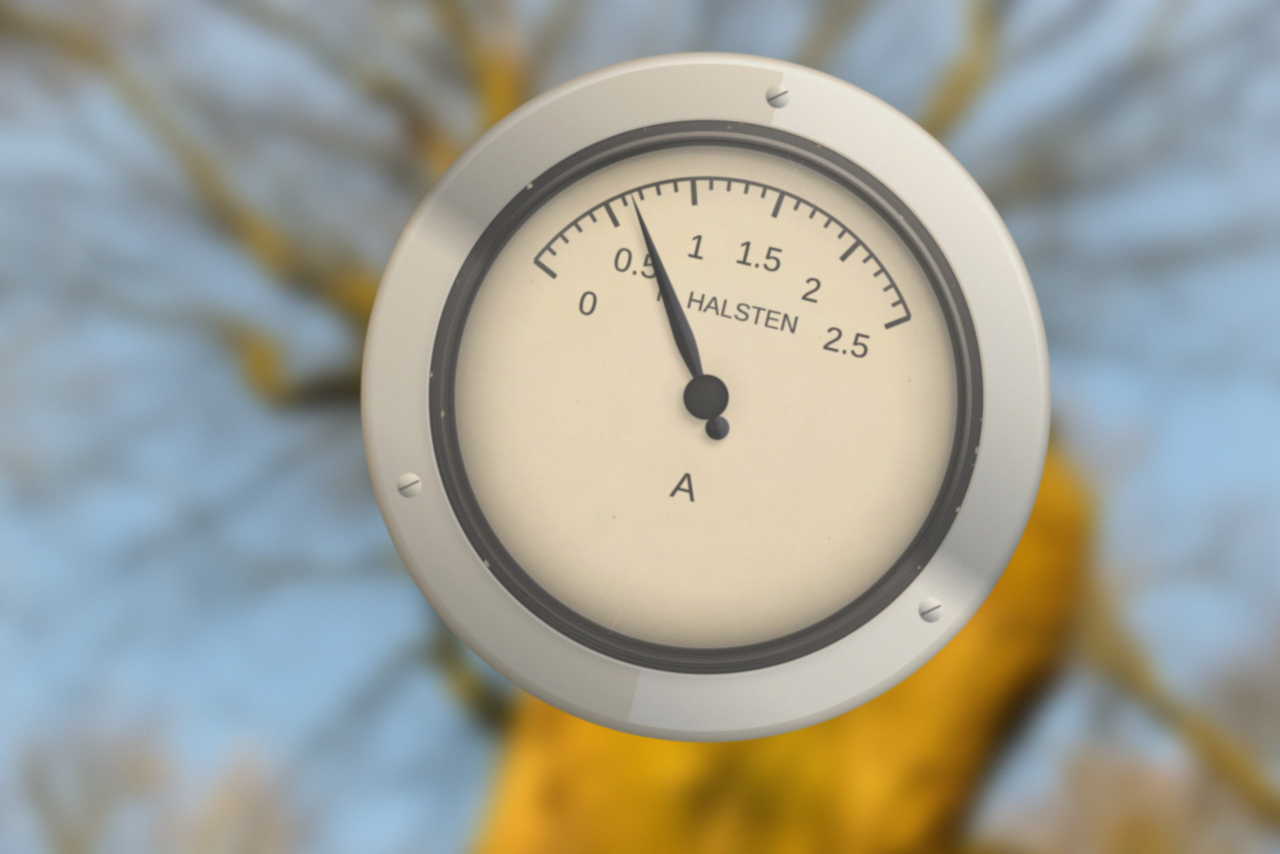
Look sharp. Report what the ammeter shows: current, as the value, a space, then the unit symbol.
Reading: 0.65 A
